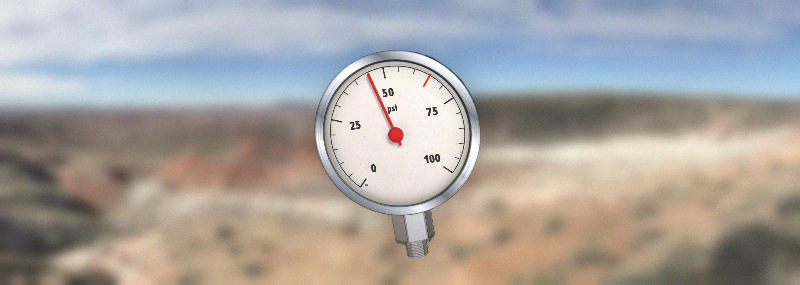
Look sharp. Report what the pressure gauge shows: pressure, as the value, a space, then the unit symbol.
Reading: 45 psi
